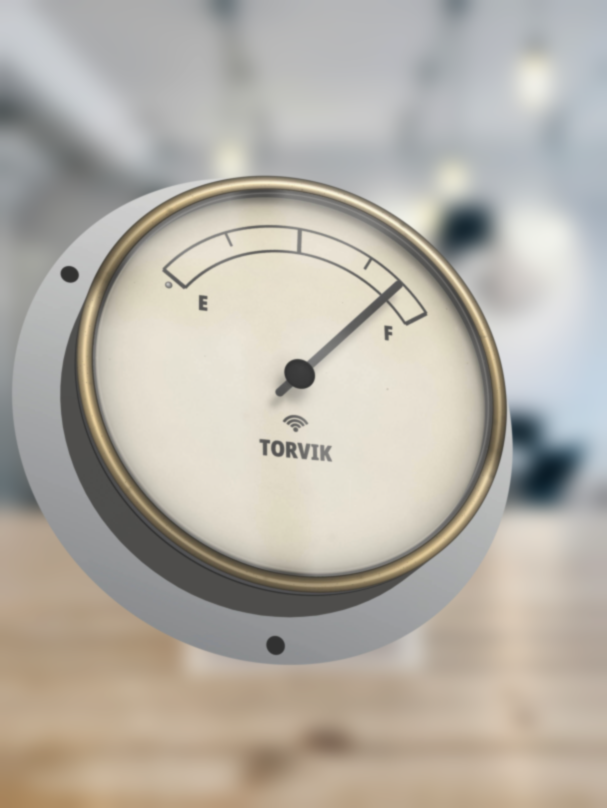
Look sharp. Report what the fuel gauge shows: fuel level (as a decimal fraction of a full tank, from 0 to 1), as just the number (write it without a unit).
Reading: 0.875
